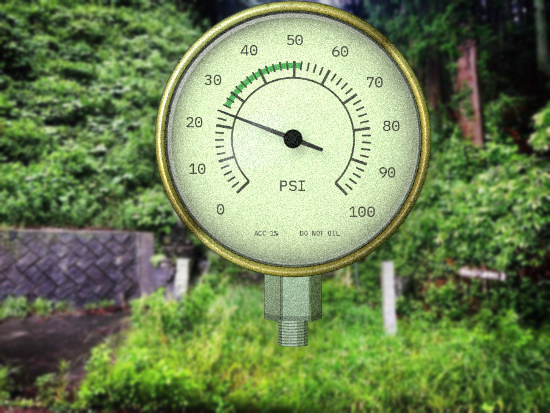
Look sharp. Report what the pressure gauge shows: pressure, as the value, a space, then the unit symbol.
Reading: 24 psi
